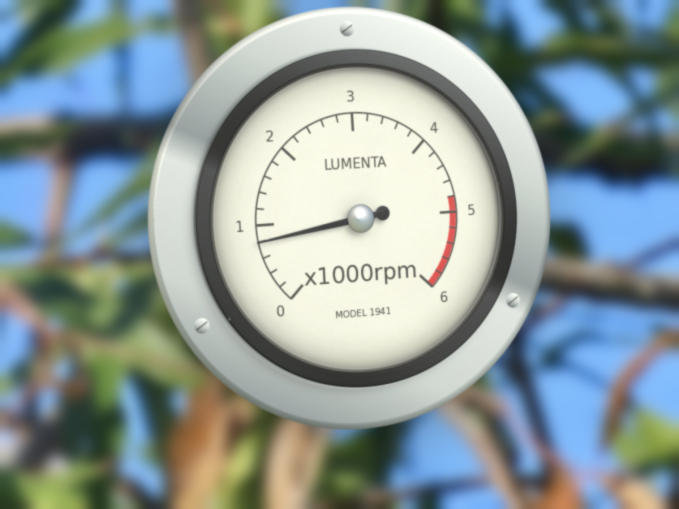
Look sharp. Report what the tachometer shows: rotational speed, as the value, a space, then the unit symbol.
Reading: 800 rpm
